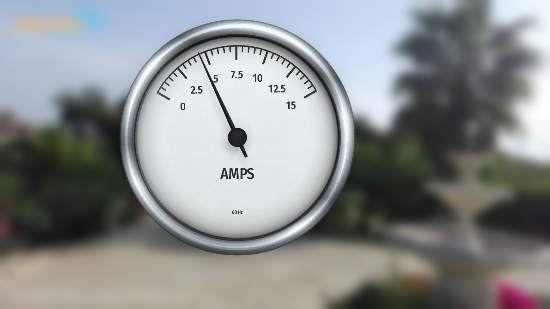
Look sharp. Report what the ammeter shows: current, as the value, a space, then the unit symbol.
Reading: 4.5 A
